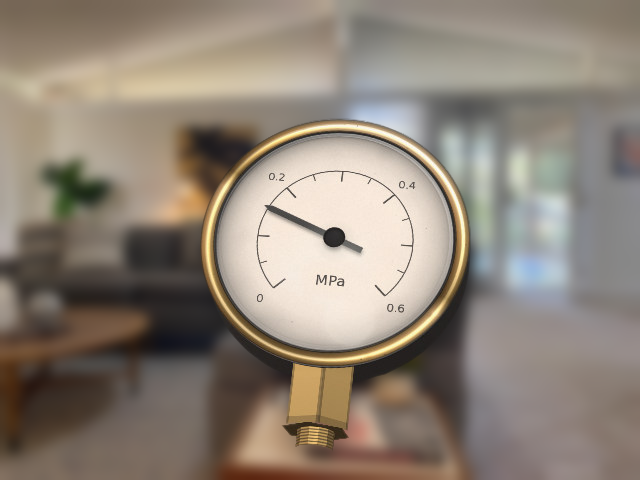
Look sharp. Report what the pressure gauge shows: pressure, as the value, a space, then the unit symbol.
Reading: 0.15 MPa
